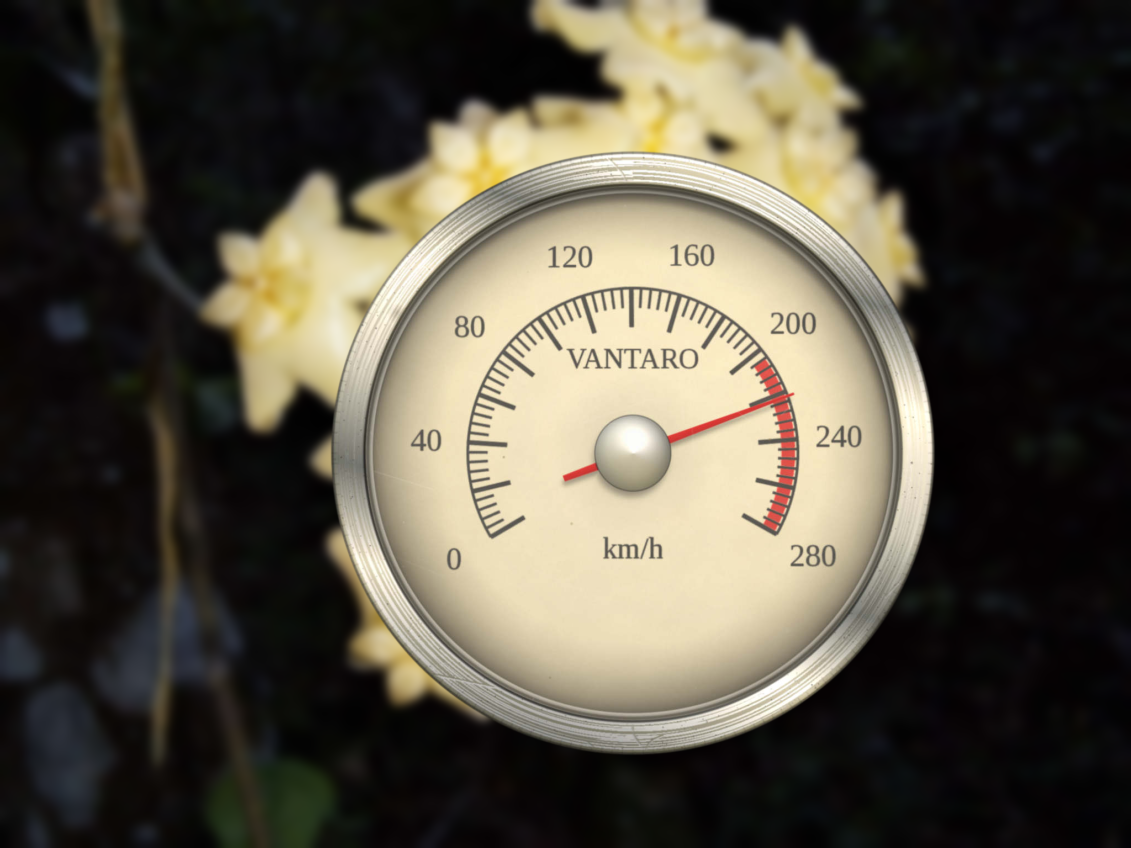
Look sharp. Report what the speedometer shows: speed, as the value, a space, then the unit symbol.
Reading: 222 km/h
